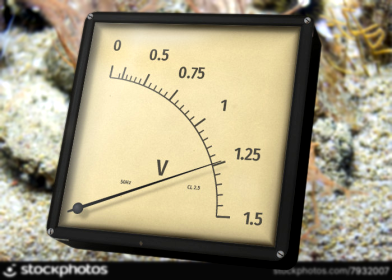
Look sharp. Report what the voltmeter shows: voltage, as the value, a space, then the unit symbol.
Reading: 1.25 V
